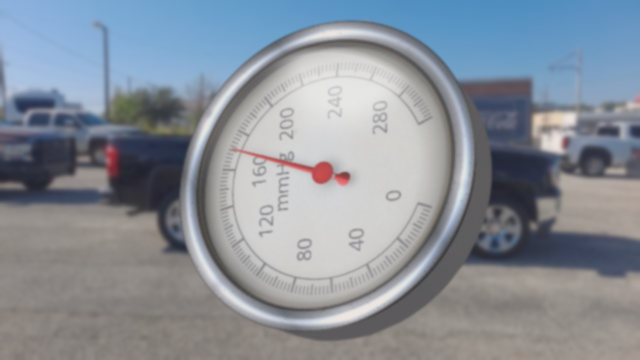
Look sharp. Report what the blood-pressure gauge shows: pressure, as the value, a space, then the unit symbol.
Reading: 170 mmHg
